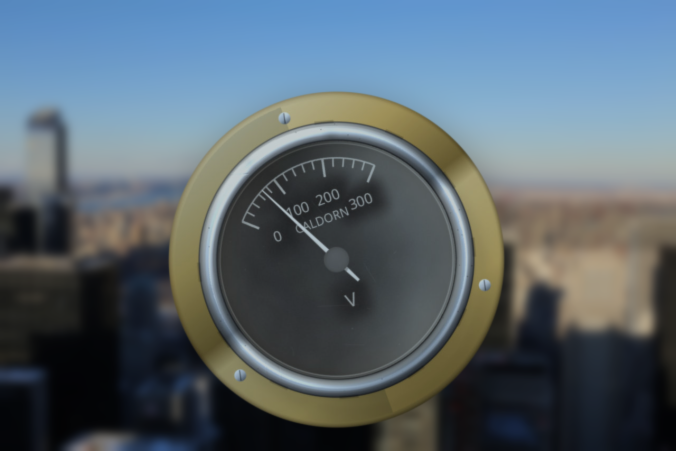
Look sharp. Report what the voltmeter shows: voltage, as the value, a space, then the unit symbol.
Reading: 70 V
